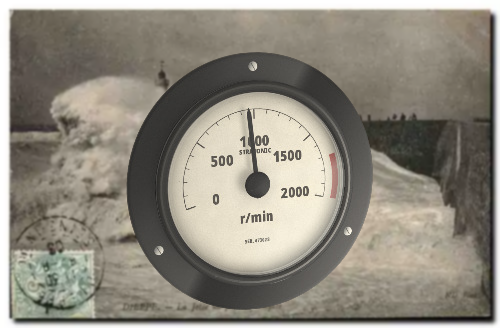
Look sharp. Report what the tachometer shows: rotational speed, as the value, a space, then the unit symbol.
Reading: 950 rpm
